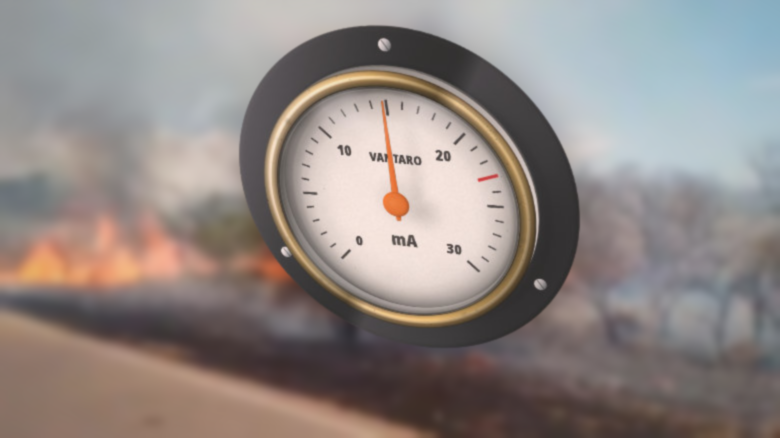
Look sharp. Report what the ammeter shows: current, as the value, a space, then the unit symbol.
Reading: 15 mA
